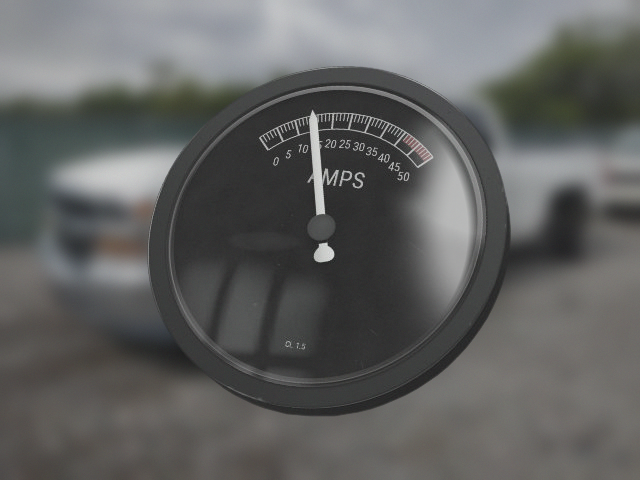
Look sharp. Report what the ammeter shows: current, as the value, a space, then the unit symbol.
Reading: 15 A
